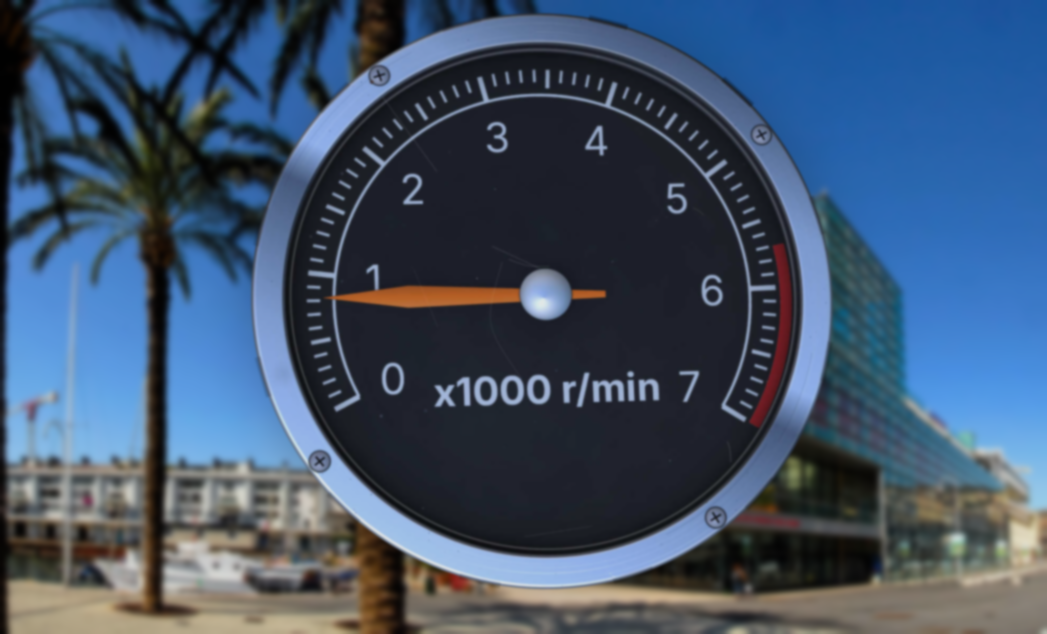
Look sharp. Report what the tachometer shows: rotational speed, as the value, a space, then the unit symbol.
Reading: 800 rpm
